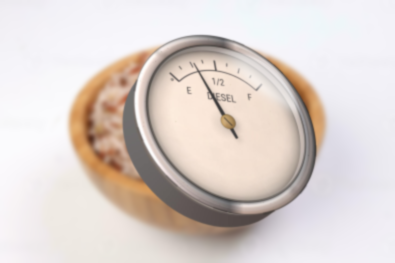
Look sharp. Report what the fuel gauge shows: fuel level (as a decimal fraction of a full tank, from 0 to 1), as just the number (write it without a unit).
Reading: 0.25
